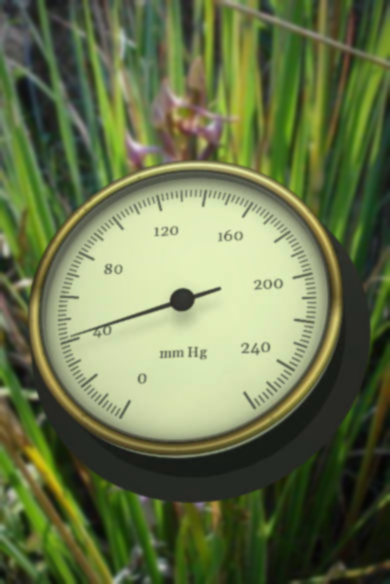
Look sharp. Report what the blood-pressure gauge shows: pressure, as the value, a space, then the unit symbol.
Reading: 40 mmHg
